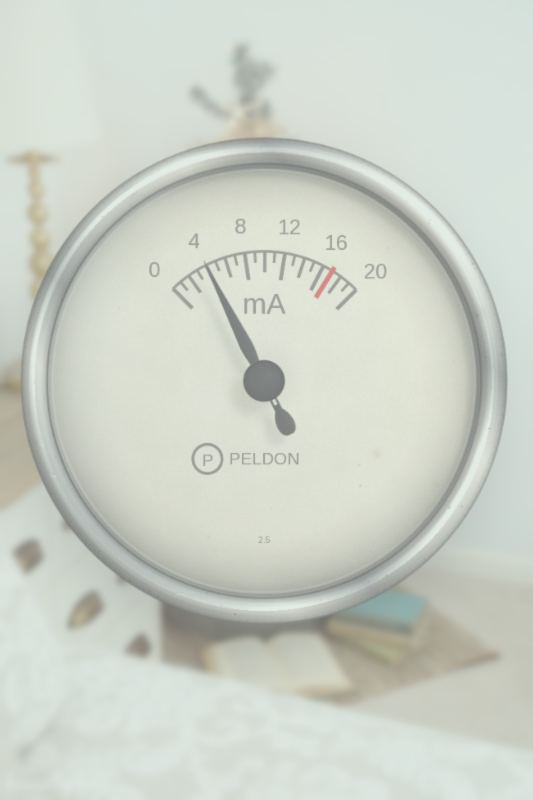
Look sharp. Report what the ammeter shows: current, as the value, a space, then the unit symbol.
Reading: 4 mA
